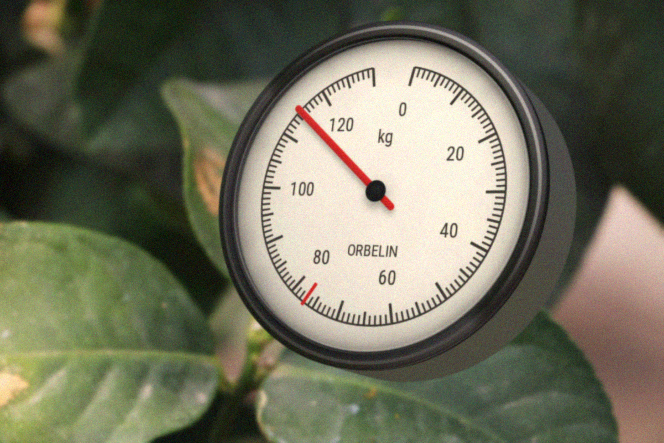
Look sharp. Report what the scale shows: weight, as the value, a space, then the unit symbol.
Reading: 115 kg
